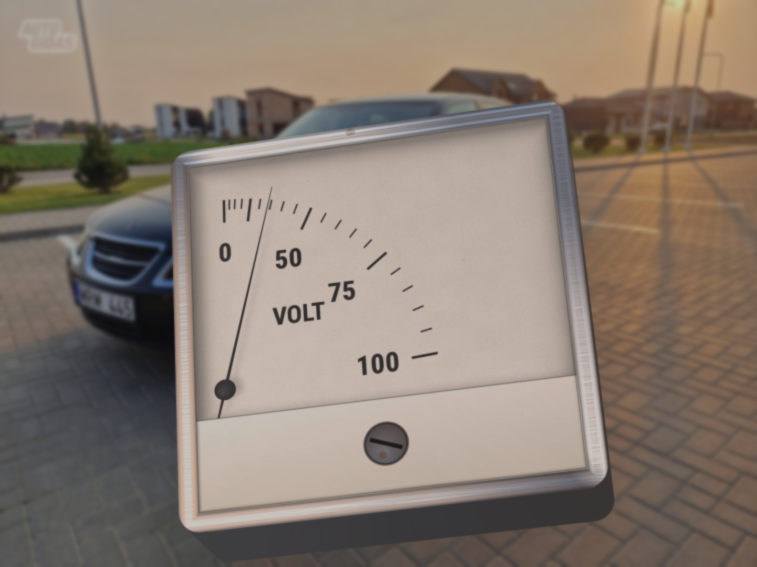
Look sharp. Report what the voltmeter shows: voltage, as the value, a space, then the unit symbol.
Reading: 35 V
